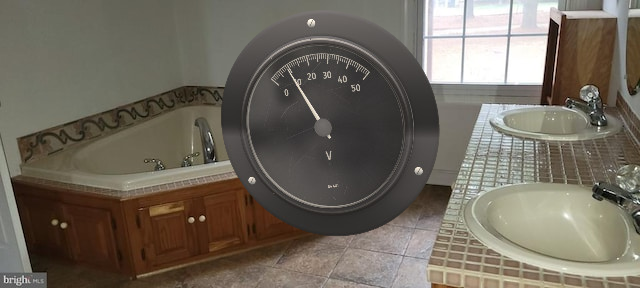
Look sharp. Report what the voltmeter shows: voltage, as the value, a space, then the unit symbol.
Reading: 10 V
